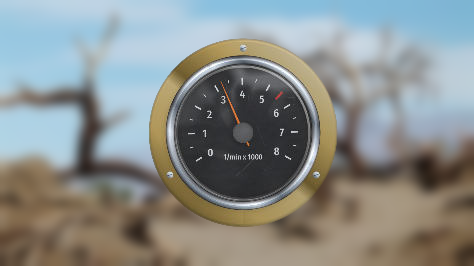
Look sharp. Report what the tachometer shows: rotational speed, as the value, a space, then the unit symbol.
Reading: 3250 rpm
